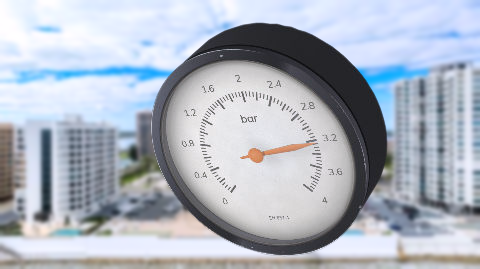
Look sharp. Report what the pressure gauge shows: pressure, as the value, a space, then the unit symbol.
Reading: 3.2 bar
